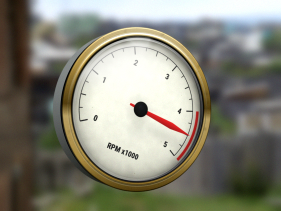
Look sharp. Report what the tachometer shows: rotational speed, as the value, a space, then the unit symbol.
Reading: 4500 rpm
